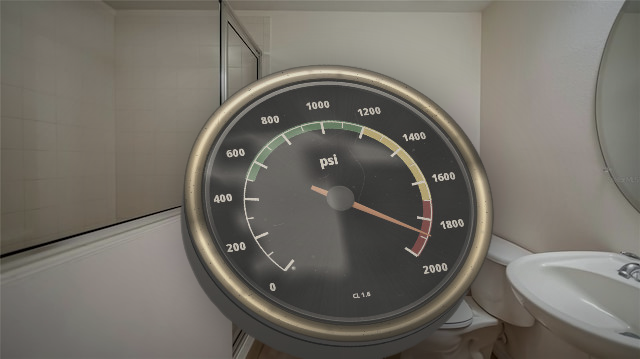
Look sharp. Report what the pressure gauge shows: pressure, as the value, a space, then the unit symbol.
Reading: 1900 psi
